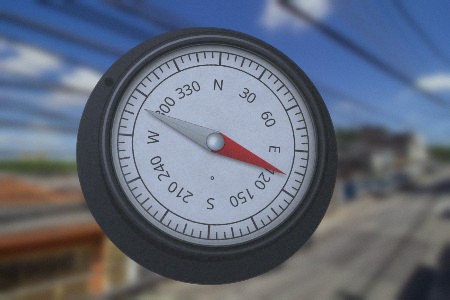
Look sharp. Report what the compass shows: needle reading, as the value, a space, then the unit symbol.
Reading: 110 °
